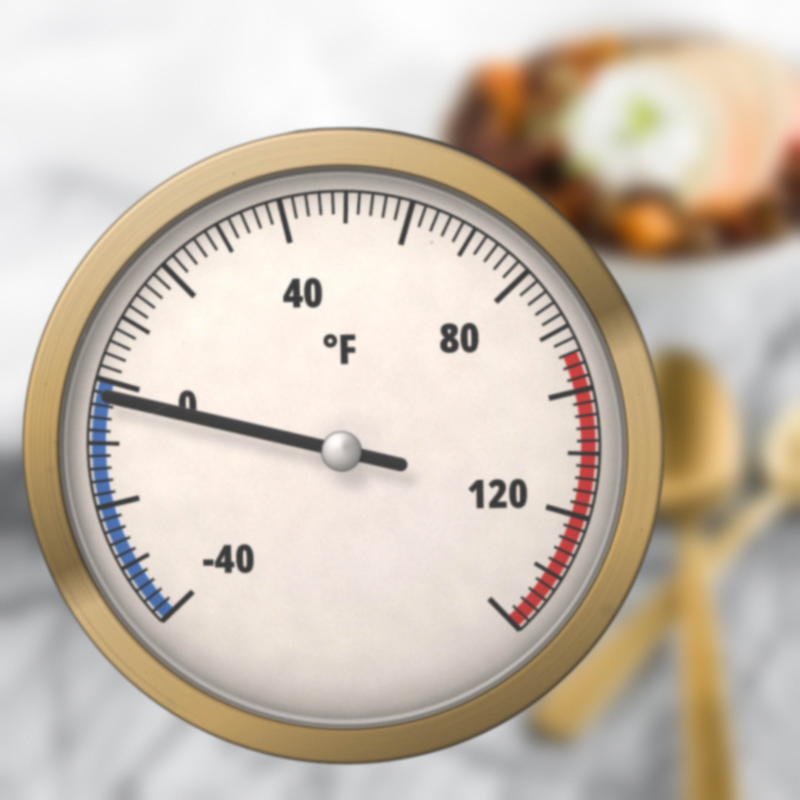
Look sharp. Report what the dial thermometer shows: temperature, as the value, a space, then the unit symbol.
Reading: -2 °F
